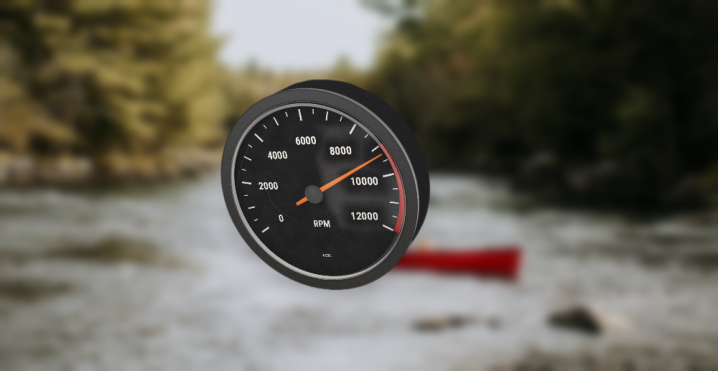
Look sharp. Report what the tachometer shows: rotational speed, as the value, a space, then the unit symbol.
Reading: 9250 rpm
